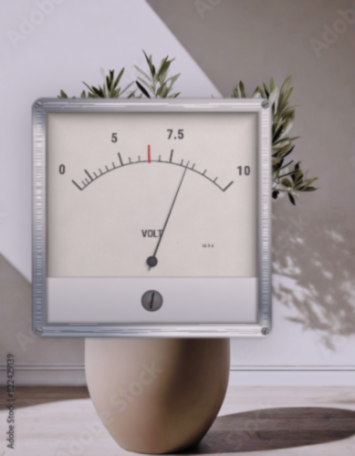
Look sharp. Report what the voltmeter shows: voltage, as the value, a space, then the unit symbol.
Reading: 8.25 V
